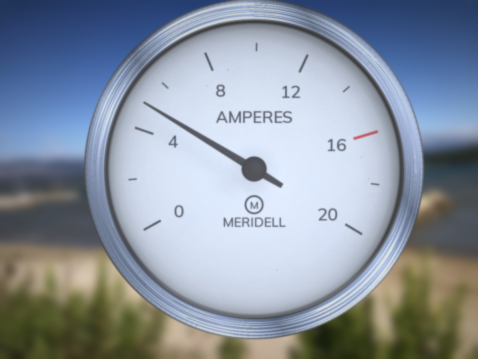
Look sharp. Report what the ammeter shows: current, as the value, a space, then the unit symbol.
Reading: 5 A
